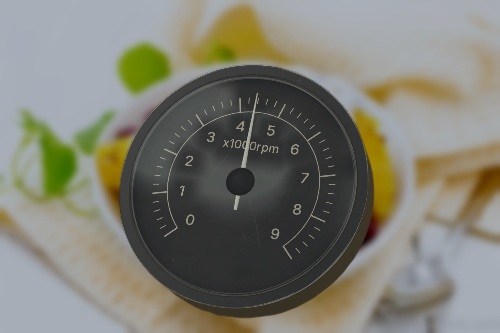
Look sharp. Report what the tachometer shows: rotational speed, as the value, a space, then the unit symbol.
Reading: 4400 rpm
